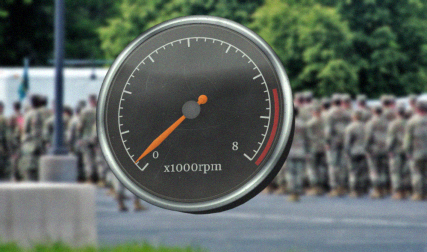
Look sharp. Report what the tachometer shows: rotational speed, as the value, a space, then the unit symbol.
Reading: 200 rpm
